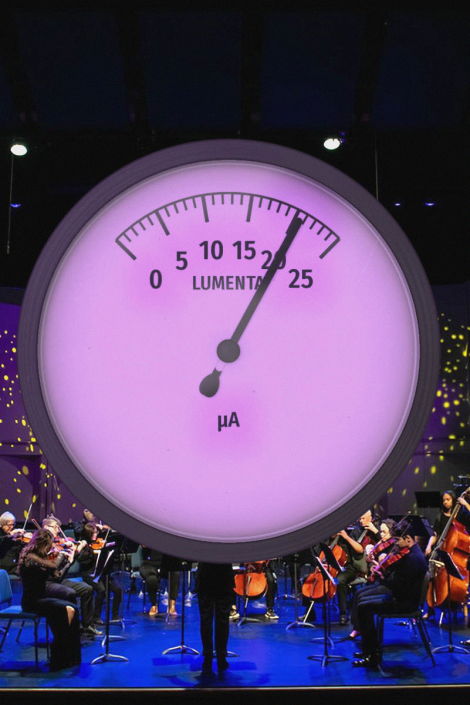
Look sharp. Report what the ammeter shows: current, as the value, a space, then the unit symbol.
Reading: 20.5 µA
